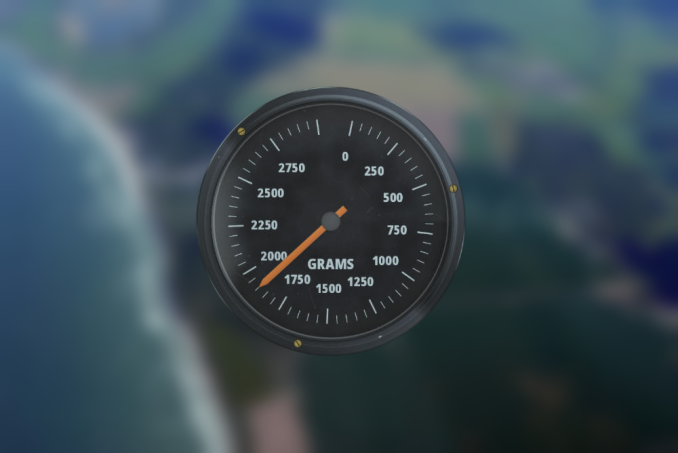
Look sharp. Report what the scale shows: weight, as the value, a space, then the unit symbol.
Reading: 1900 g
